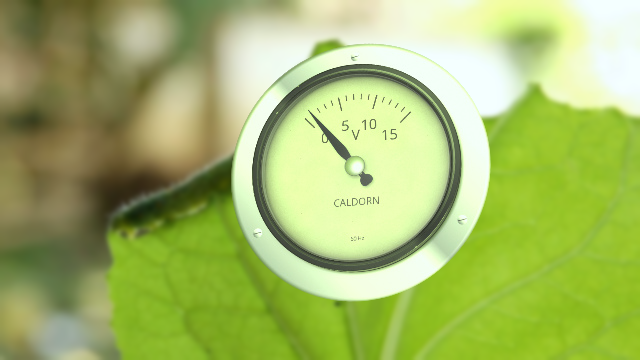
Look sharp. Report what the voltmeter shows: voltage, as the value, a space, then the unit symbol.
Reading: 1 V
